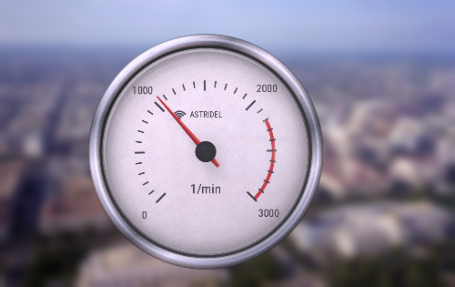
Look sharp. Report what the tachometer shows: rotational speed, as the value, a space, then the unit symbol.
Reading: 1050 rpm
